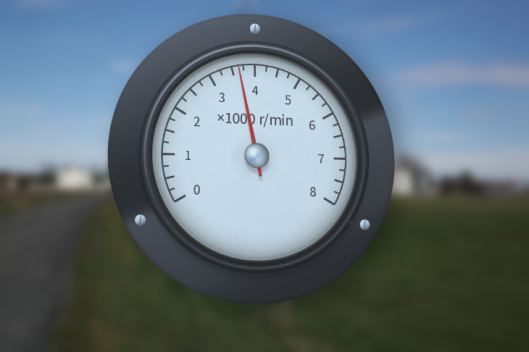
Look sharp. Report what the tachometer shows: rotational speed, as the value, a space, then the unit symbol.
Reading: 3625 rpm
